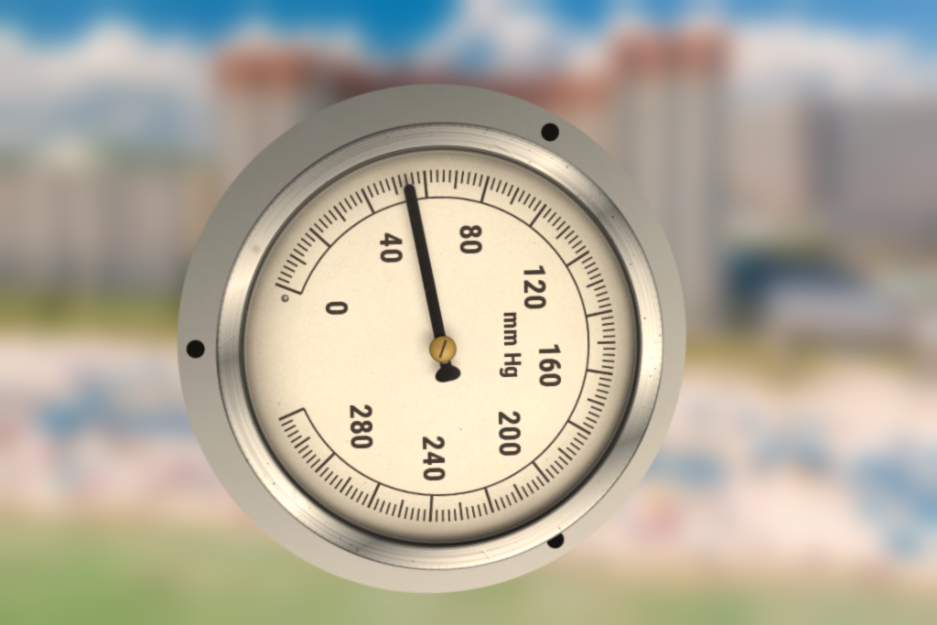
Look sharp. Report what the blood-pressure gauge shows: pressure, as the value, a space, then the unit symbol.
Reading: 54 mmHg
